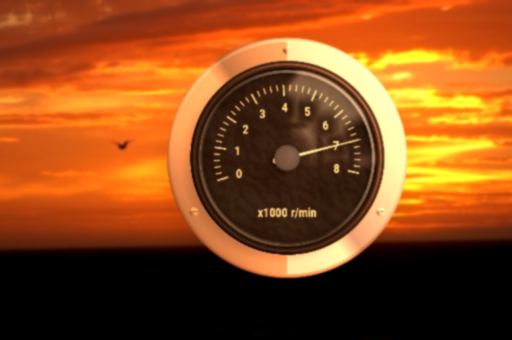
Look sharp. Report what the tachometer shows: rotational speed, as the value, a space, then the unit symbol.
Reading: 7000 rpm
